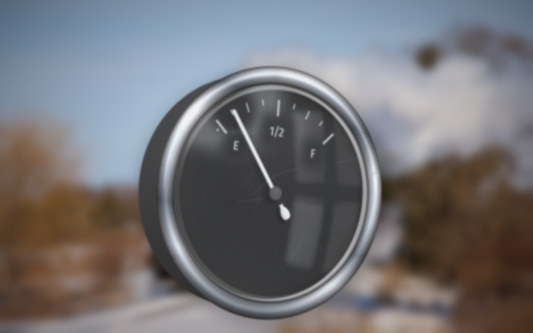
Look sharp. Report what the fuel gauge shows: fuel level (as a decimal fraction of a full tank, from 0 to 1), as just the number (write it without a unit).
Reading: 0.125
